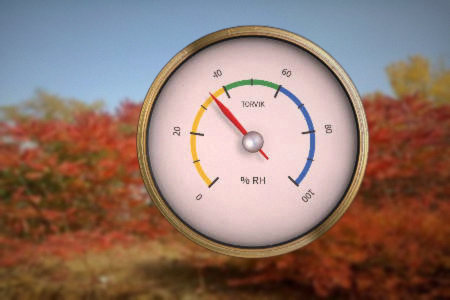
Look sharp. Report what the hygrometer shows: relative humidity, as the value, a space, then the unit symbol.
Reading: 35 %
